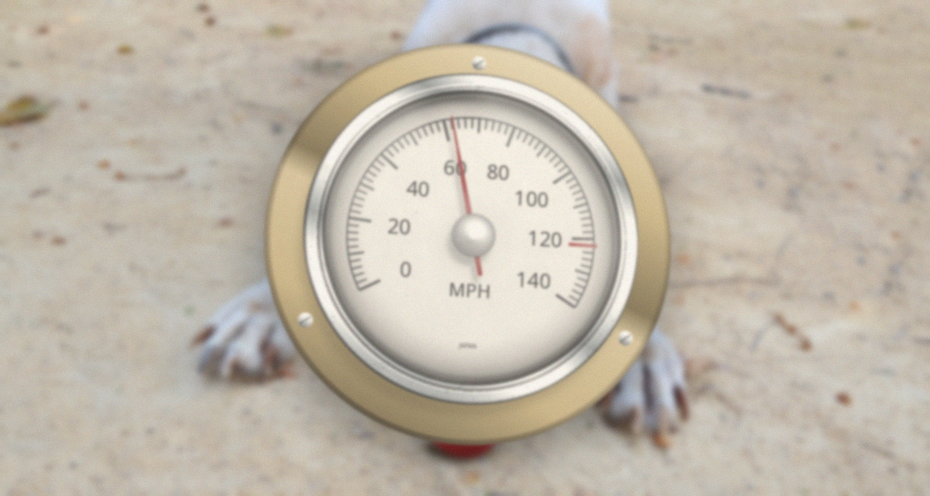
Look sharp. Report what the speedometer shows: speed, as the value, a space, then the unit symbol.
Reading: 62 mph
